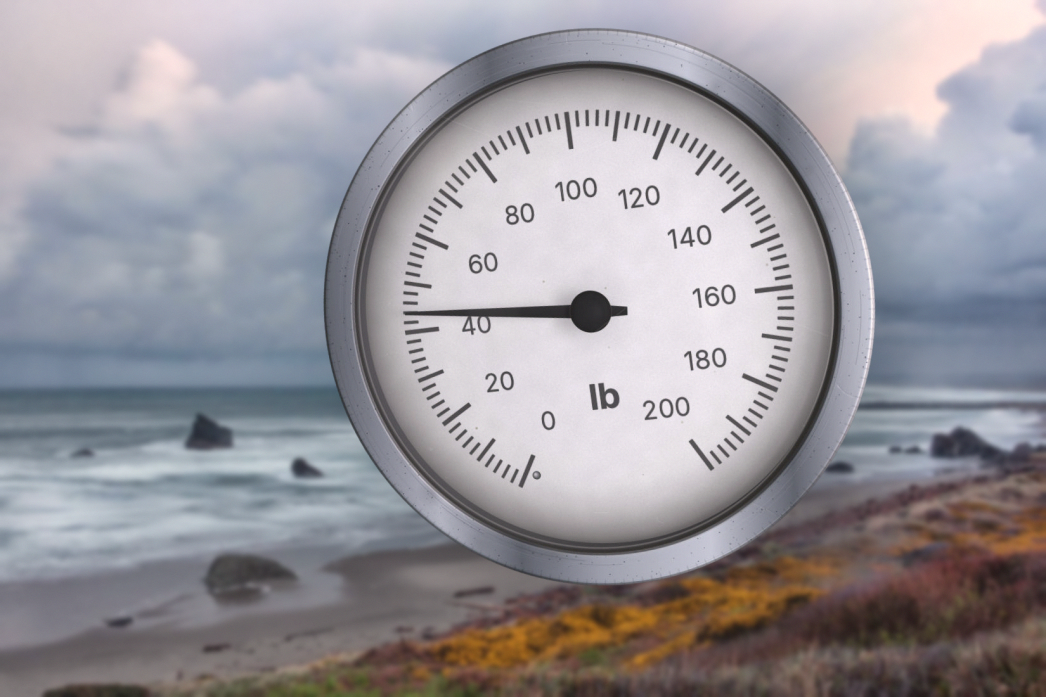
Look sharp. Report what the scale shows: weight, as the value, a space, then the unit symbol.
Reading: 44 lb
